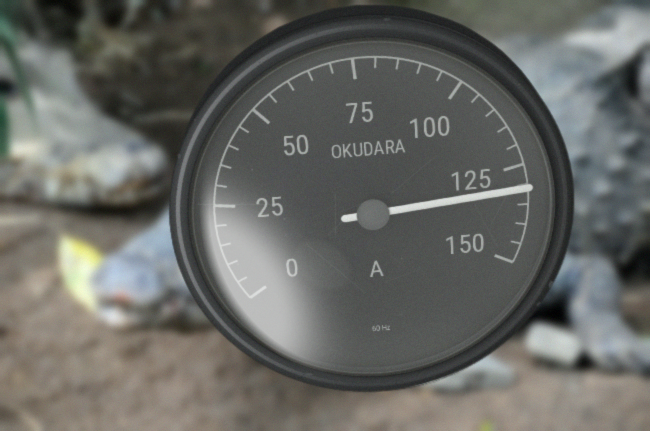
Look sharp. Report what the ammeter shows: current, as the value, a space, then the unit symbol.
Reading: 130 A
